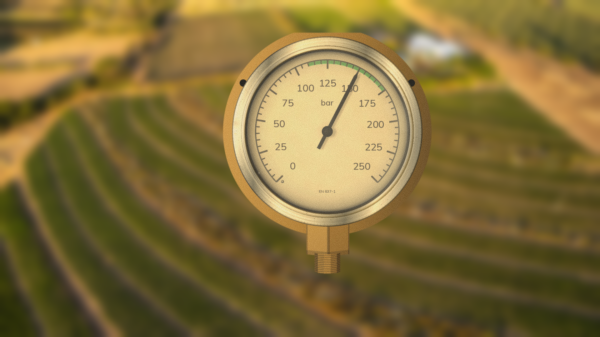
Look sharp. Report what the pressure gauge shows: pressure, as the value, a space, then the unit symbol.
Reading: 150 bar
